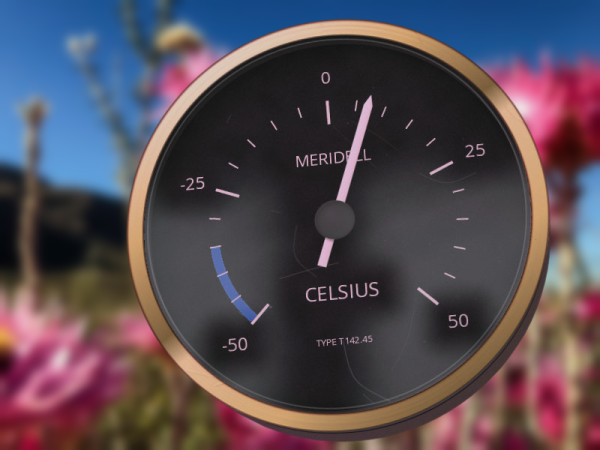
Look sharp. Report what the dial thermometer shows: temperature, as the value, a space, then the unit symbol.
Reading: 7.5 °C
